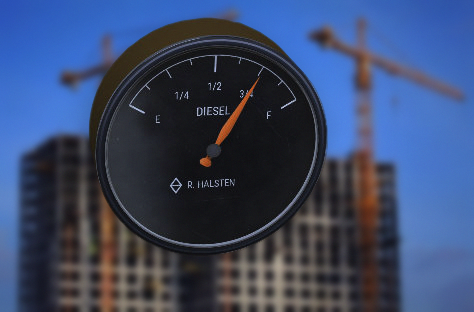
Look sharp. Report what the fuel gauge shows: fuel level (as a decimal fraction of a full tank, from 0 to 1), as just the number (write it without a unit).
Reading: 0.75
